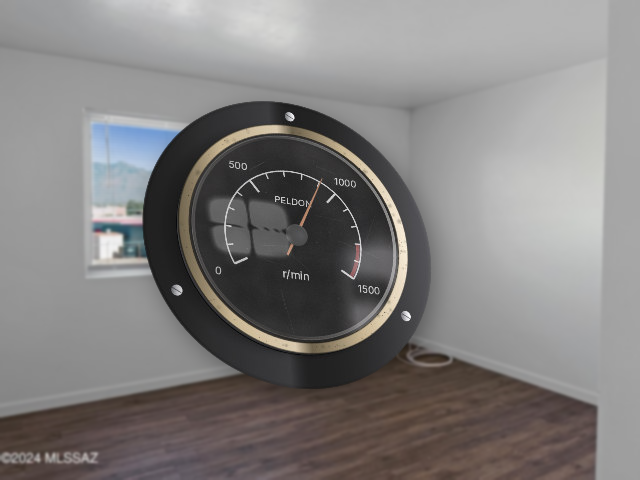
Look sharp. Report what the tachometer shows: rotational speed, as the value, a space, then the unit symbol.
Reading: 900 rpm
